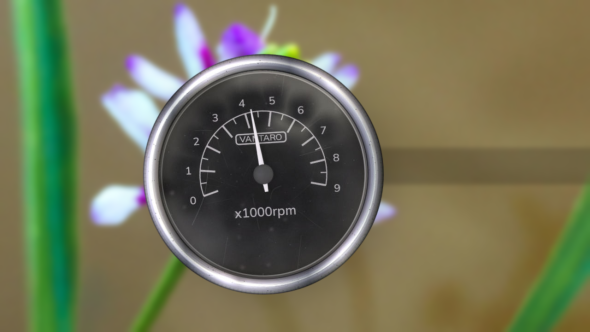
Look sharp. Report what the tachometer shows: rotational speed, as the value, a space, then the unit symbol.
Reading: 4250 rpm
